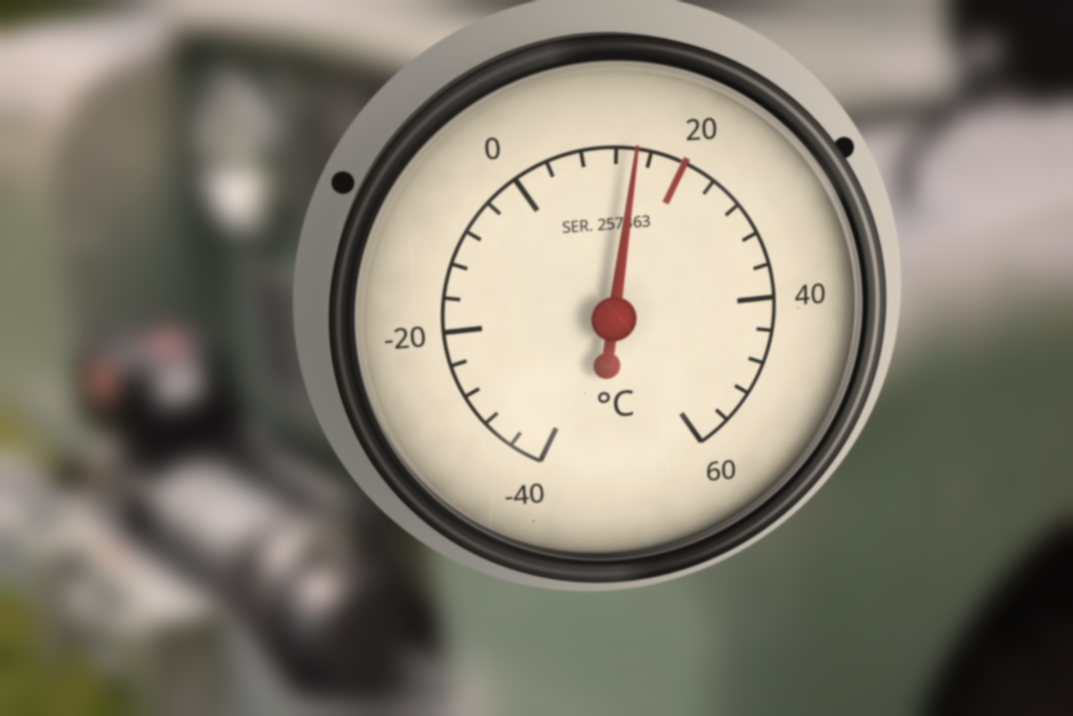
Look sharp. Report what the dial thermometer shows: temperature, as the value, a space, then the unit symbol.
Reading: 14 °C
